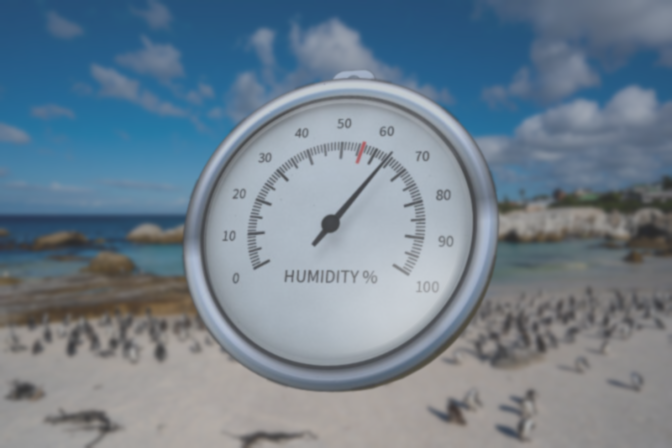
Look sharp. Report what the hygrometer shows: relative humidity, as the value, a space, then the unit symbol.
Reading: 65 %
